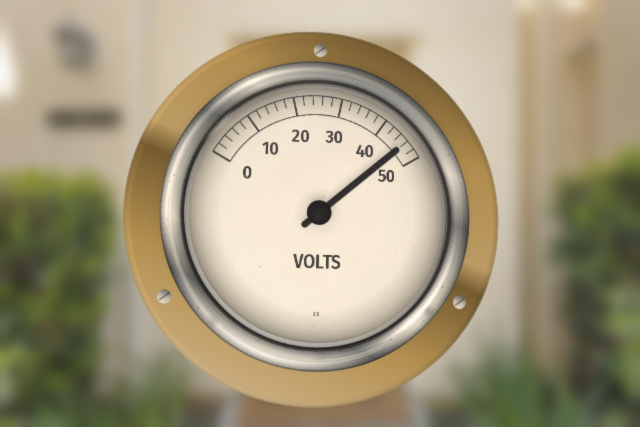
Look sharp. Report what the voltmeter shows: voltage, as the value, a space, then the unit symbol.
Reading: 46 V
